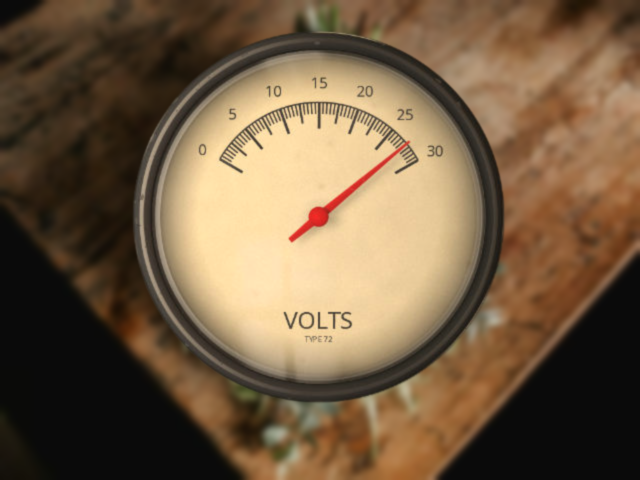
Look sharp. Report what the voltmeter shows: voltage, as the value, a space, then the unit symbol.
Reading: 27.5 V
